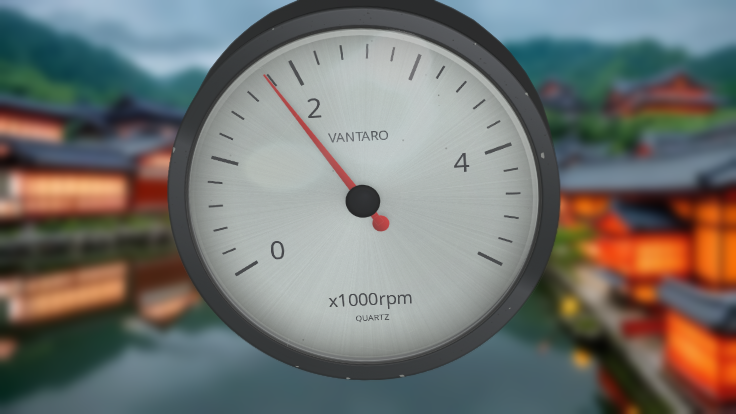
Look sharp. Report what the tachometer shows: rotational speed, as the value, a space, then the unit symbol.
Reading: 1800 rpm
